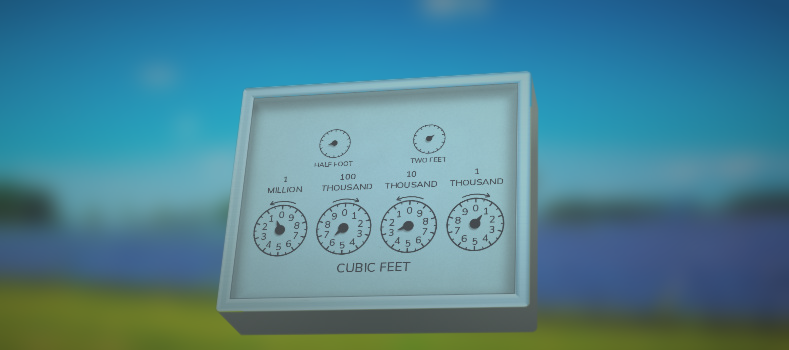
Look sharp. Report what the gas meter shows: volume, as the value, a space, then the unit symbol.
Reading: 63100 ft³
